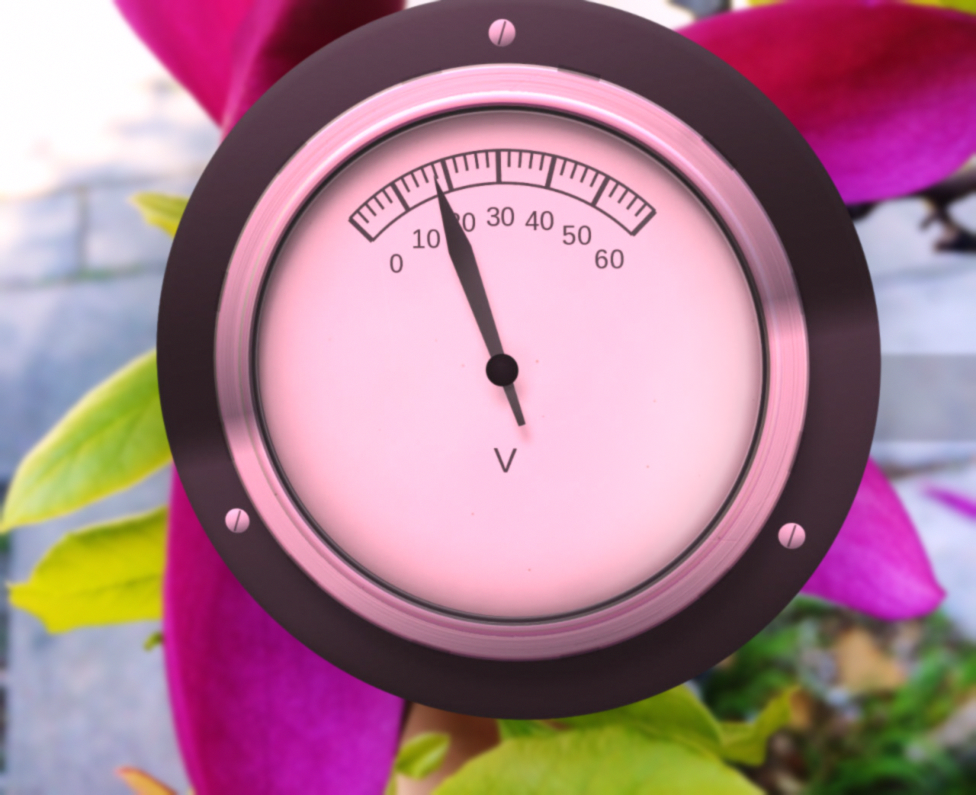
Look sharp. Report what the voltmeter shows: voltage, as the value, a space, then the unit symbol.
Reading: 18 V
